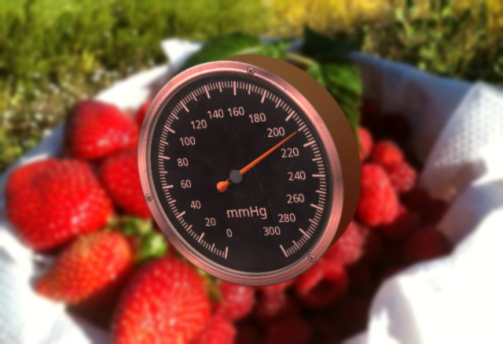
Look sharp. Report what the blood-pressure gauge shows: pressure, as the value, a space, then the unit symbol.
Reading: 210 mmHg
